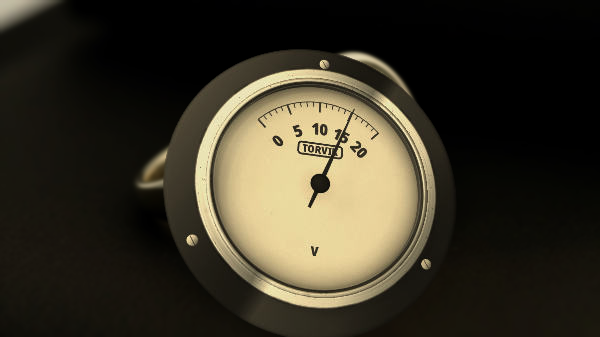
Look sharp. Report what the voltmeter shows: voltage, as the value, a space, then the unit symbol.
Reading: 15 V
